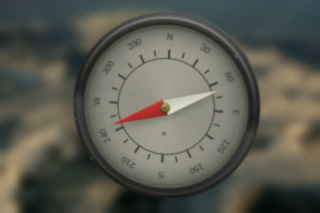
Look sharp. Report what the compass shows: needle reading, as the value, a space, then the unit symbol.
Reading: 247.5 °
